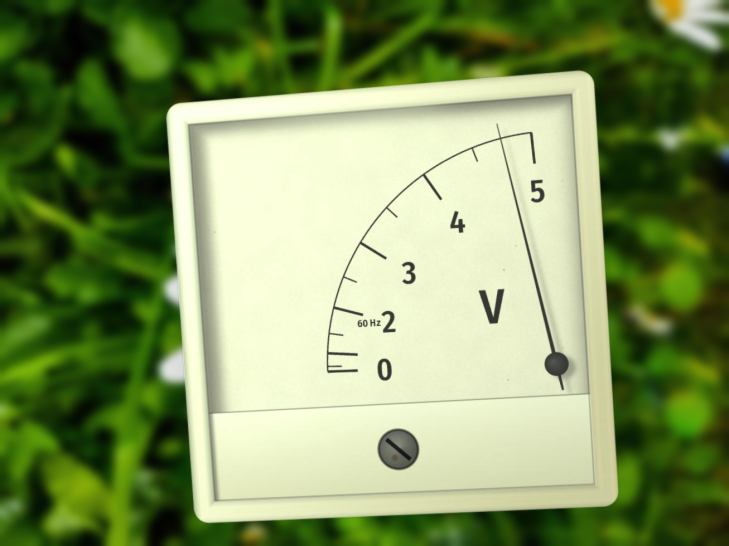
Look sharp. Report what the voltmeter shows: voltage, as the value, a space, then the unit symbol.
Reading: 4.75 V
